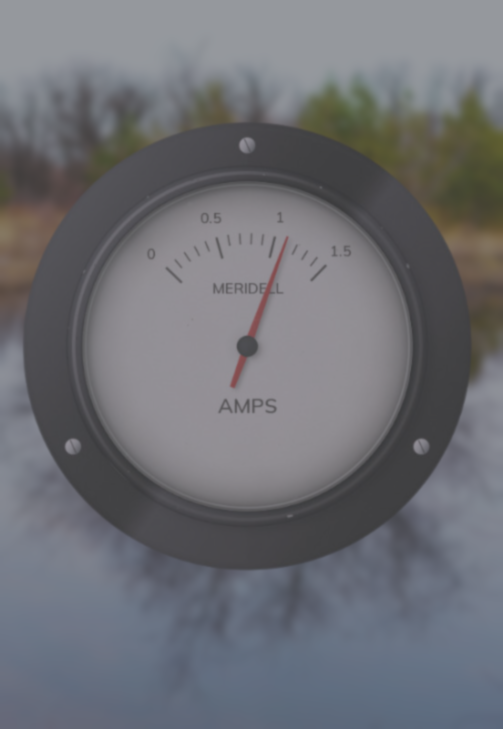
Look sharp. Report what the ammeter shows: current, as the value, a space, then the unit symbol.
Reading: 1.1 A
